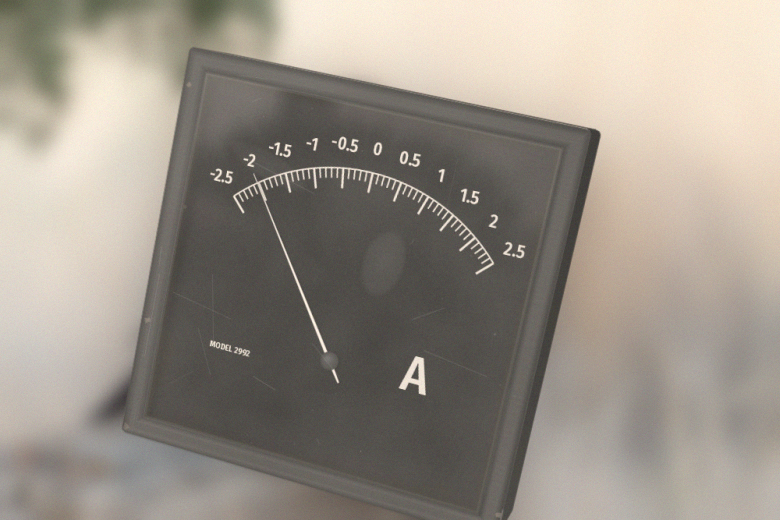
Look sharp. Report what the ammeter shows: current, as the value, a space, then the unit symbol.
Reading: -2 A
